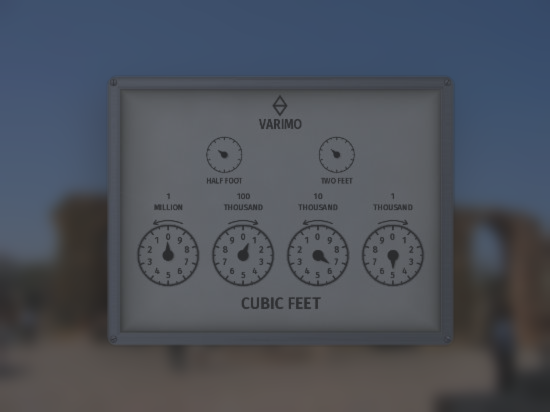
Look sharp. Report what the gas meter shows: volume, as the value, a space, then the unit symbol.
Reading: 6500 ft³
